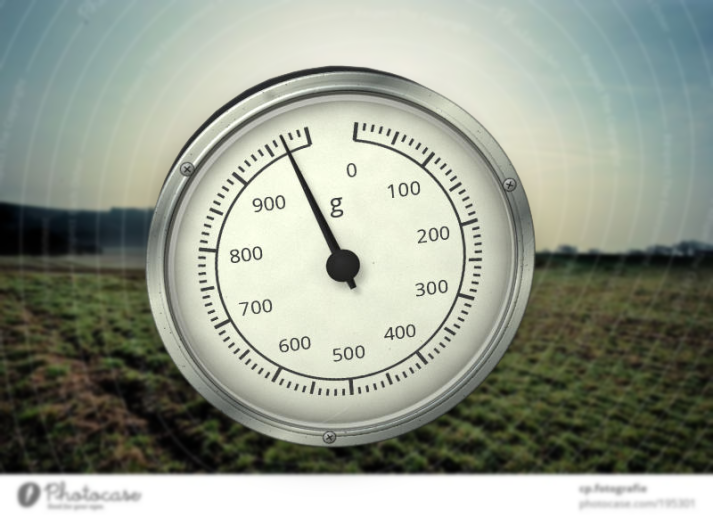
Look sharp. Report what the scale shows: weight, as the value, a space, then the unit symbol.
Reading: 970 g
